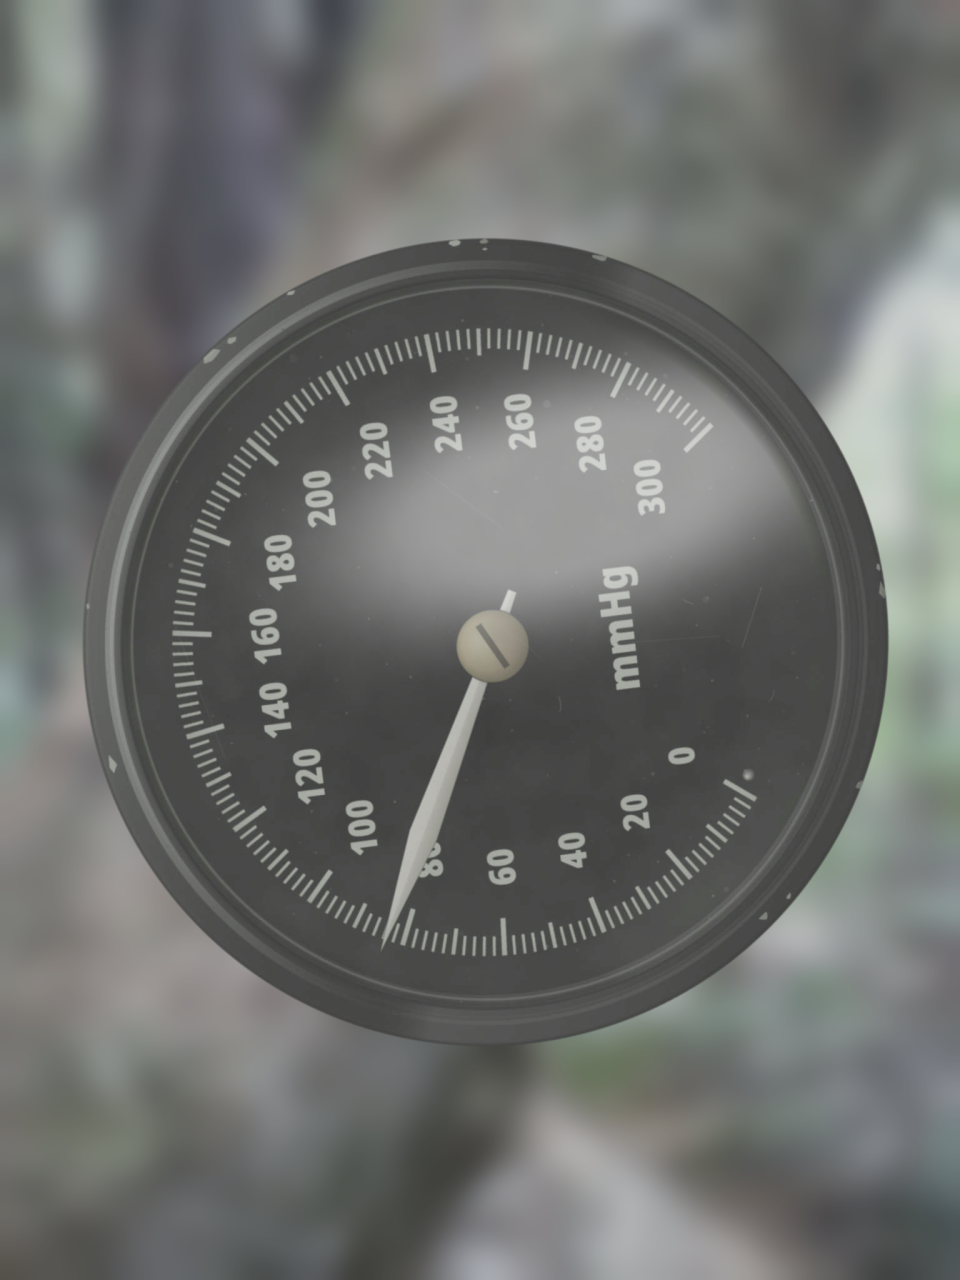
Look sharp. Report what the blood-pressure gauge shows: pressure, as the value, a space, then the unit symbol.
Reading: 84 mmHg
